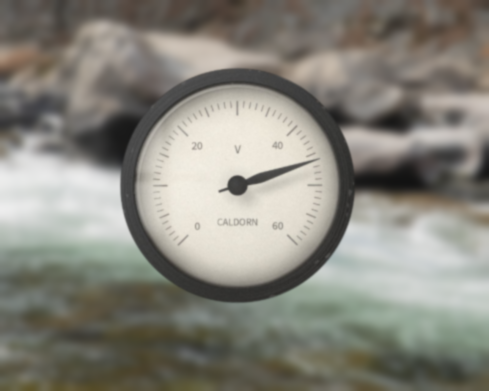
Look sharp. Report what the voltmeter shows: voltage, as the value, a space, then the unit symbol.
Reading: 46 V
